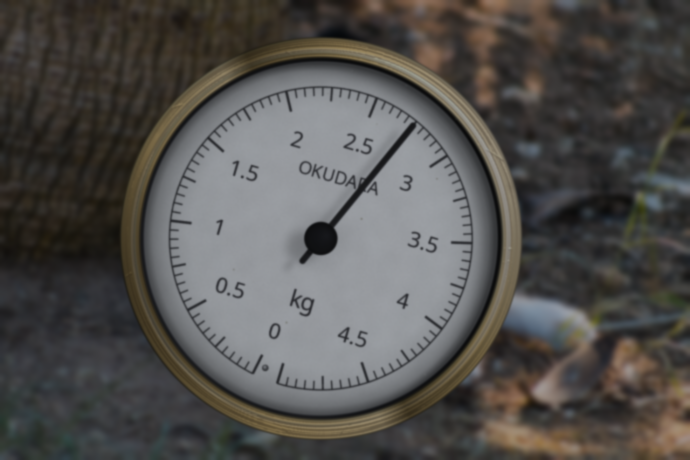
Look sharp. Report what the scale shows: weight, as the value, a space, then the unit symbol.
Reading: 2.75 kg
